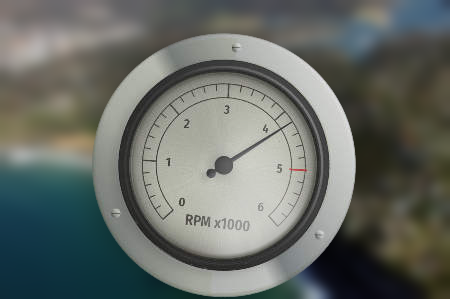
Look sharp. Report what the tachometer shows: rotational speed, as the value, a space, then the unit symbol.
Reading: 4200 rpm
